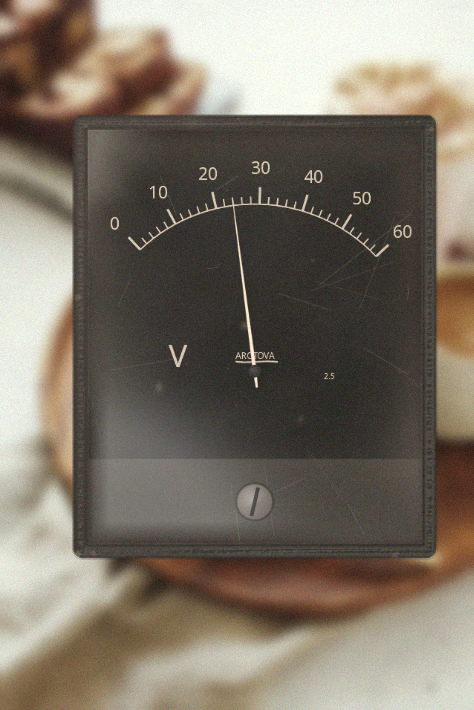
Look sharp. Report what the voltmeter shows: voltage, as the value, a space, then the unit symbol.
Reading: 24 V
